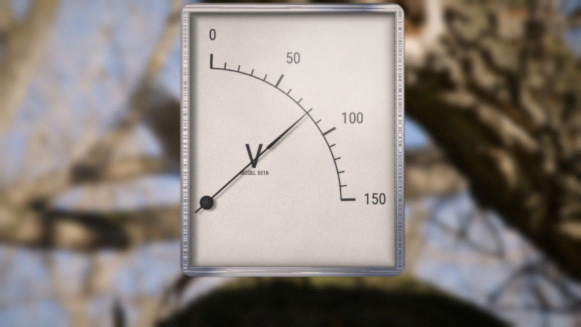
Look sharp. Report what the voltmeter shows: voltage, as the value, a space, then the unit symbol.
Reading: 80 V
